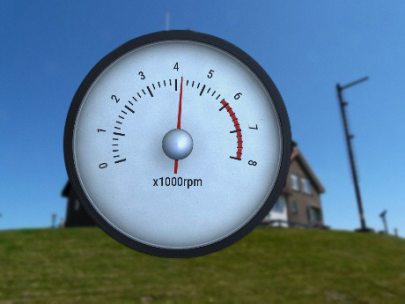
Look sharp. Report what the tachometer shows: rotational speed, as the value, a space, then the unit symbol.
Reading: 4200 rpm
